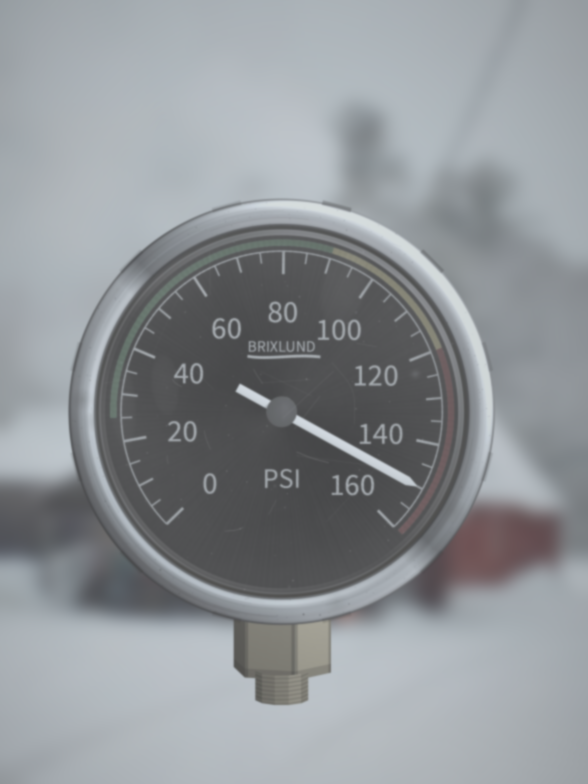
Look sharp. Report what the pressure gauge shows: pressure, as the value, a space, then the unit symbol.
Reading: 150 psi
